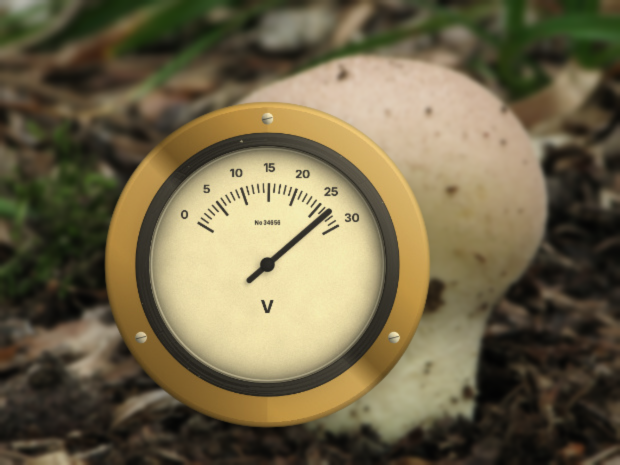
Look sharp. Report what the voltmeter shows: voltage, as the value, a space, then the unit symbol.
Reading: 27 V
